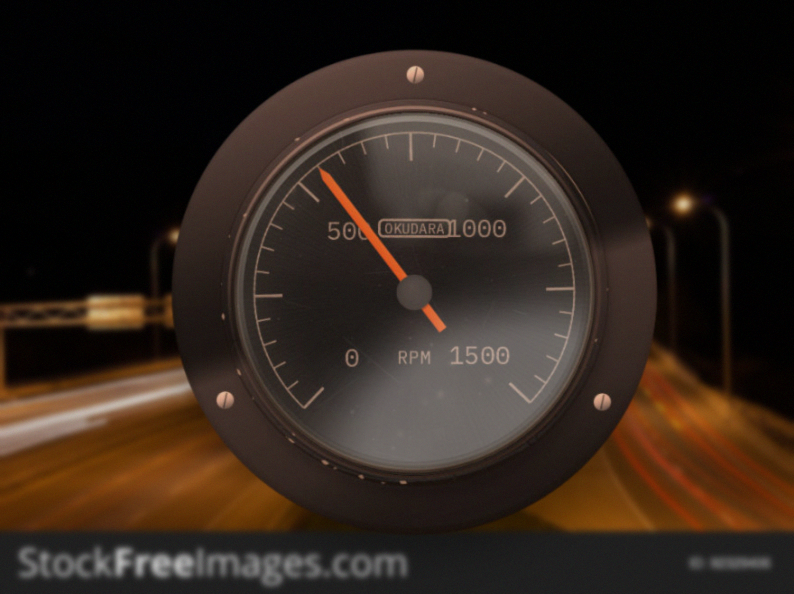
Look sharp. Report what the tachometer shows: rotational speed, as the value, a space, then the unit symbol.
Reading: 550 rpm
